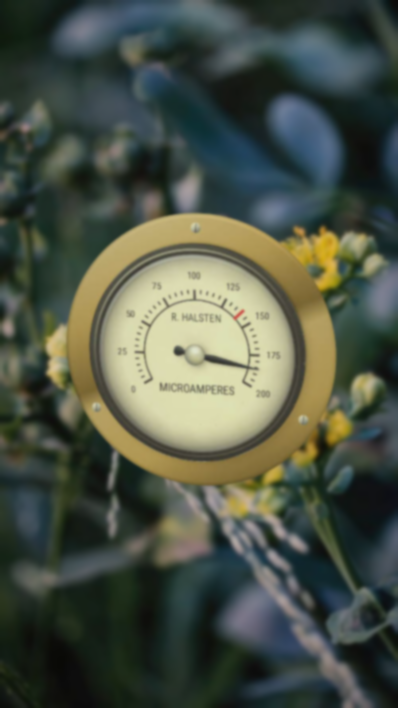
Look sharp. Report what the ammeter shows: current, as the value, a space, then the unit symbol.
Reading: 185 µA
